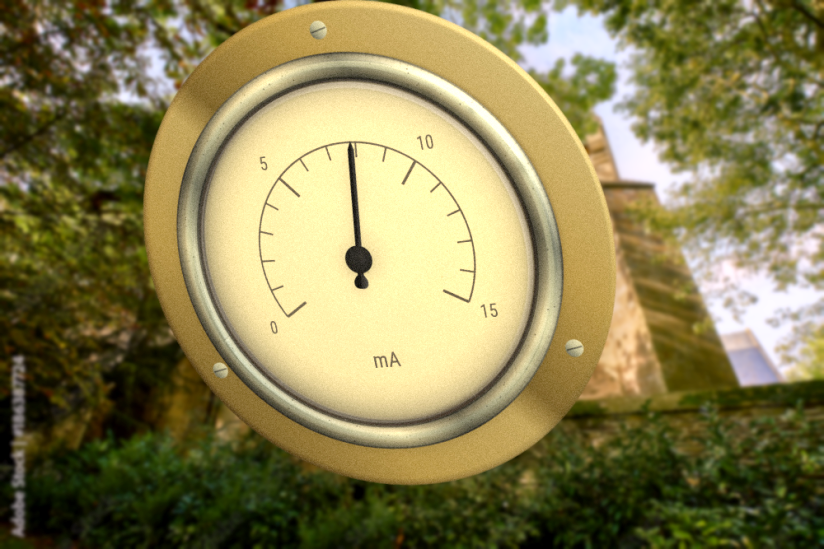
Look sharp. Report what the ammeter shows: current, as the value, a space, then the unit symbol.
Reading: 8 mA
